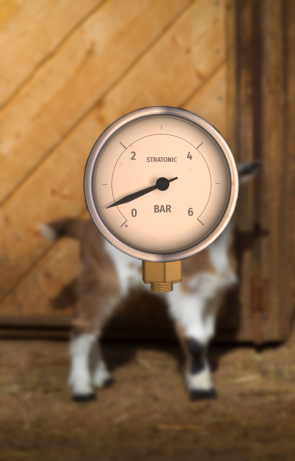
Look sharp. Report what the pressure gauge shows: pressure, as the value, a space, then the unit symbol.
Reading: 0.5 bar
